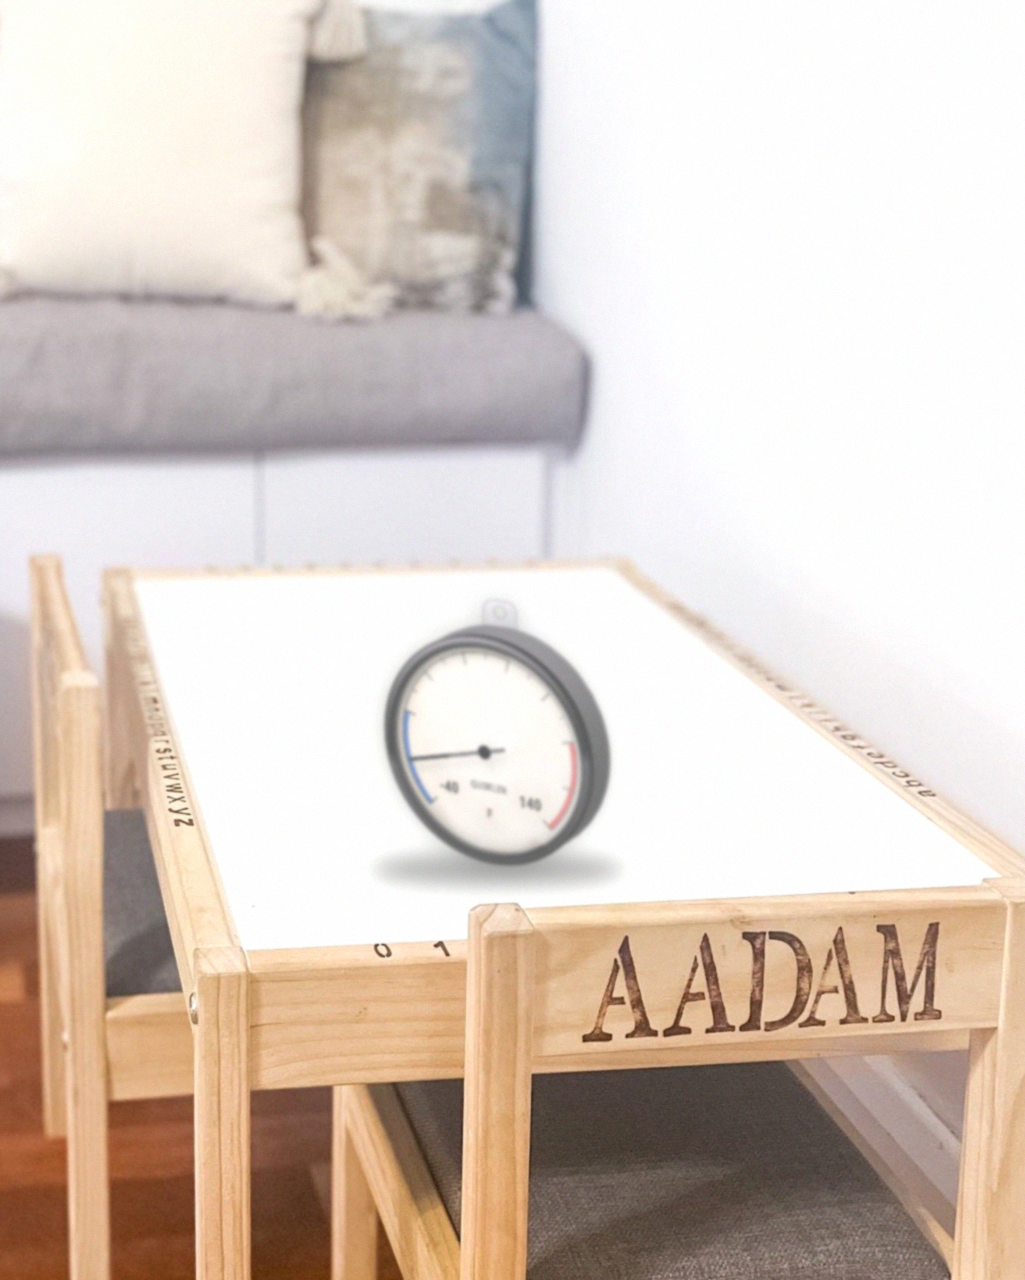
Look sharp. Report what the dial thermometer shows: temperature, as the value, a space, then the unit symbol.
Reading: -20 °F
